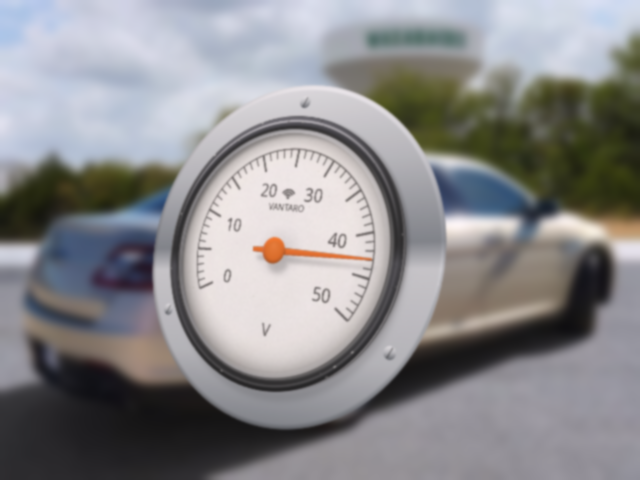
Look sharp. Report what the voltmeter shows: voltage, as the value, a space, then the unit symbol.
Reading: 43 V
